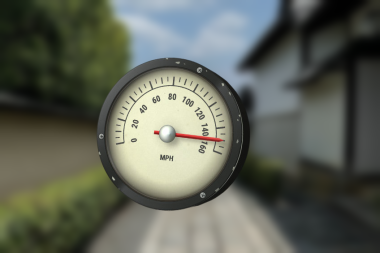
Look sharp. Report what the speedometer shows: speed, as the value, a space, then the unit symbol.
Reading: 150 mph
